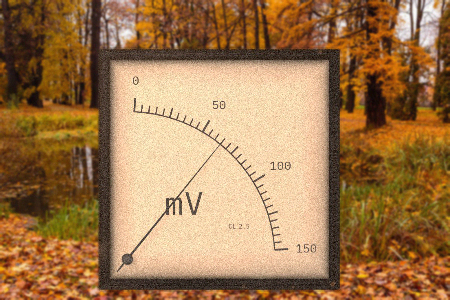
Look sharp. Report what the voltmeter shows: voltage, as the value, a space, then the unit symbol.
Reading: 65 mV
